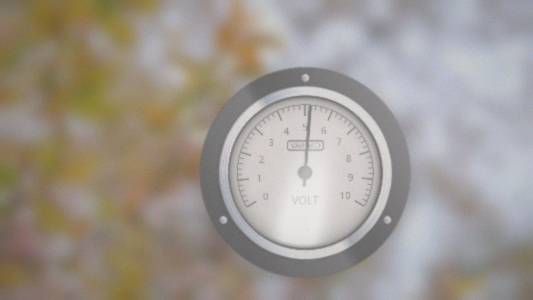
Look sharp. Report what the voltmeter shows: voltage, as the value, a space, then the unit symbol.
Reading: 5.2 V
